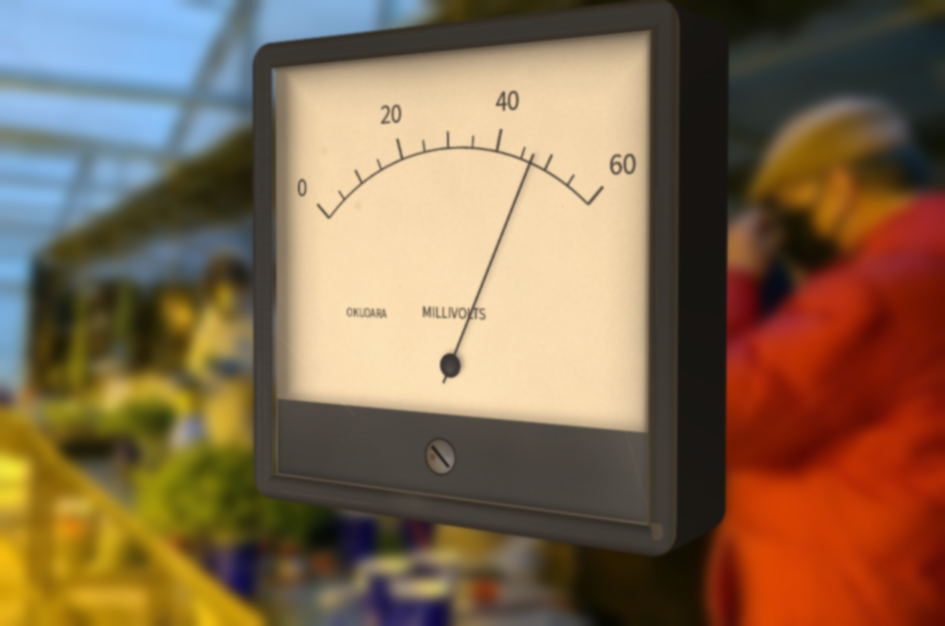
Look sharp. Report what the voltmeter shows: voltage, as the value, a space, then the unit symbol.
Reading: 47.5 mV
